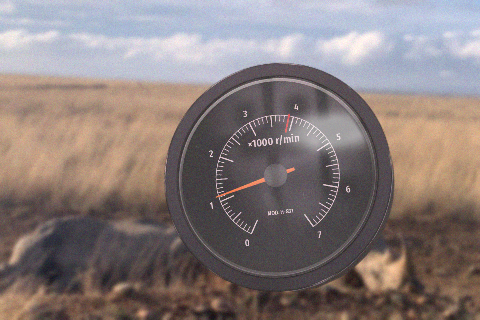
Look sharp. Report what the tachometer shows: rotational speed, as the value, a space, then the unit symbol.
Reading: 1100 rpm
